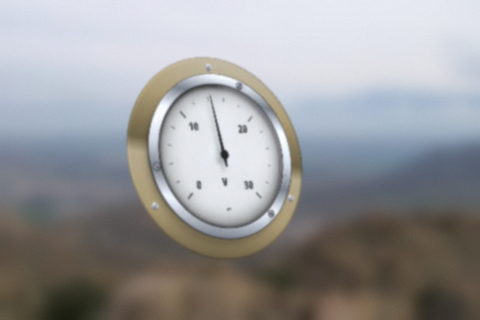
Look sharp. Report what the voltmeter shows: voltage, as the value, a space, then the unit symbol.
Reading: 14 V
